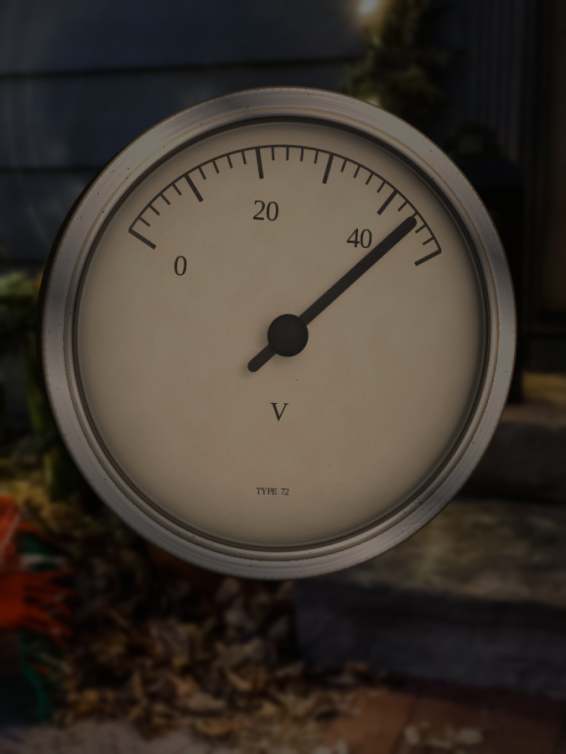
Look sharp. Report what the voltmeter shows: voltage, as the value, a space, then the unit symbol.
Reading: 44 V
